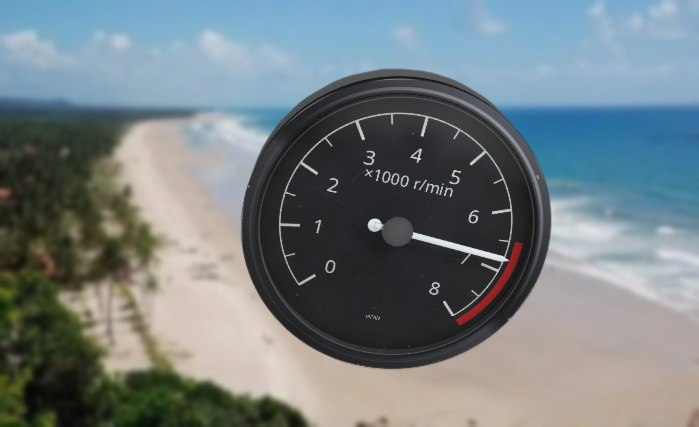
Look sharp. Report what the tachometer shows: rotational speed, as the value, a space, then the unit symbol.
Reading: 6750 rpm
